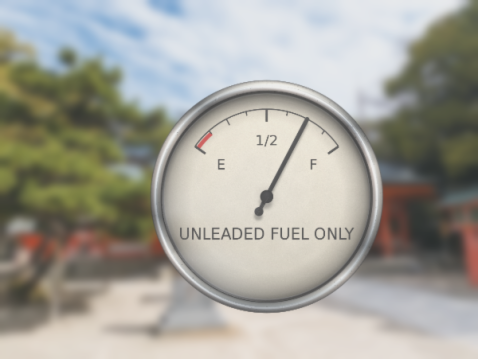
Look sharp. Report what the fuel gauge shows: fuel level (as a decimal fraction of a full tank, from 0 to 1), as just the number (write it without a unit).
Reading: 0.75
